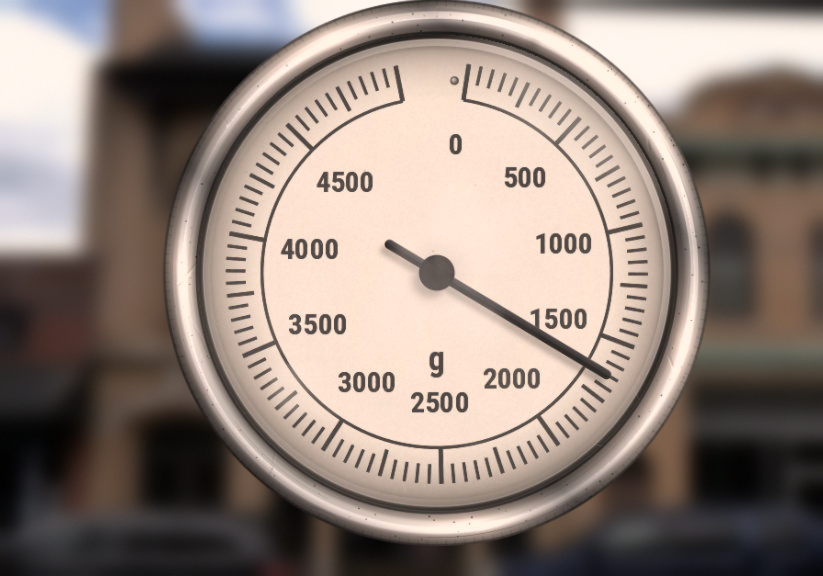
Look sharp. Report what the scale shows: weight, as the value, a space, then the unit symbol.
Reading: 1650 g
